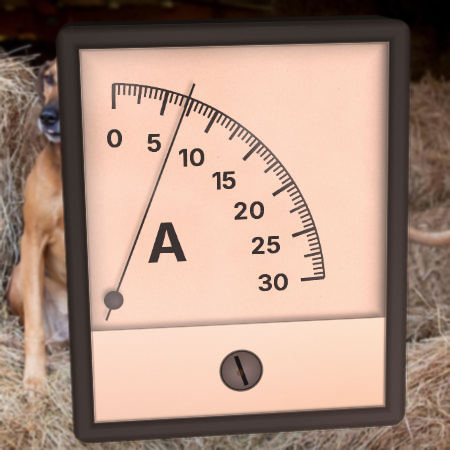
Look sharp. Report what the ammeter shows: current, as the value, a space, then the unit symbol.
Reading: 7 A
